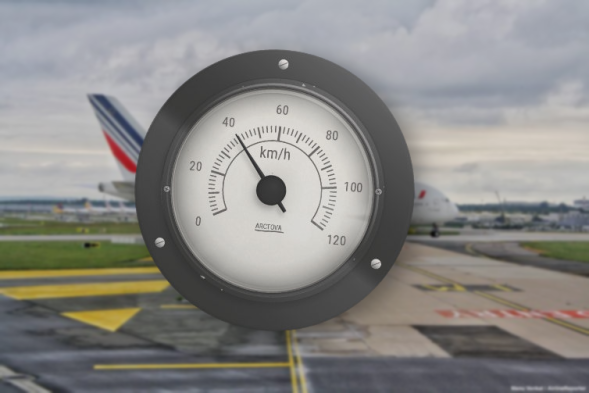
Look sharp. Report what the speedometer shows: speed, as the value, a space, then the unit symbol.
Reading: 40 km/h
